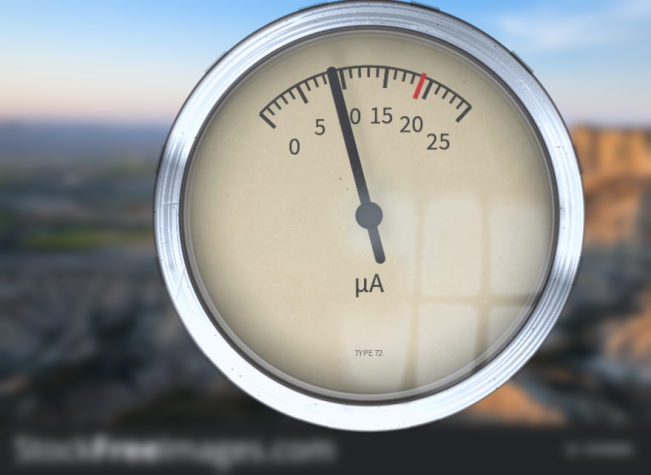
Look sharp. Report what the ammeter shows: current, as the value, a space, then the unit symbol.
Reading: 9 µA
